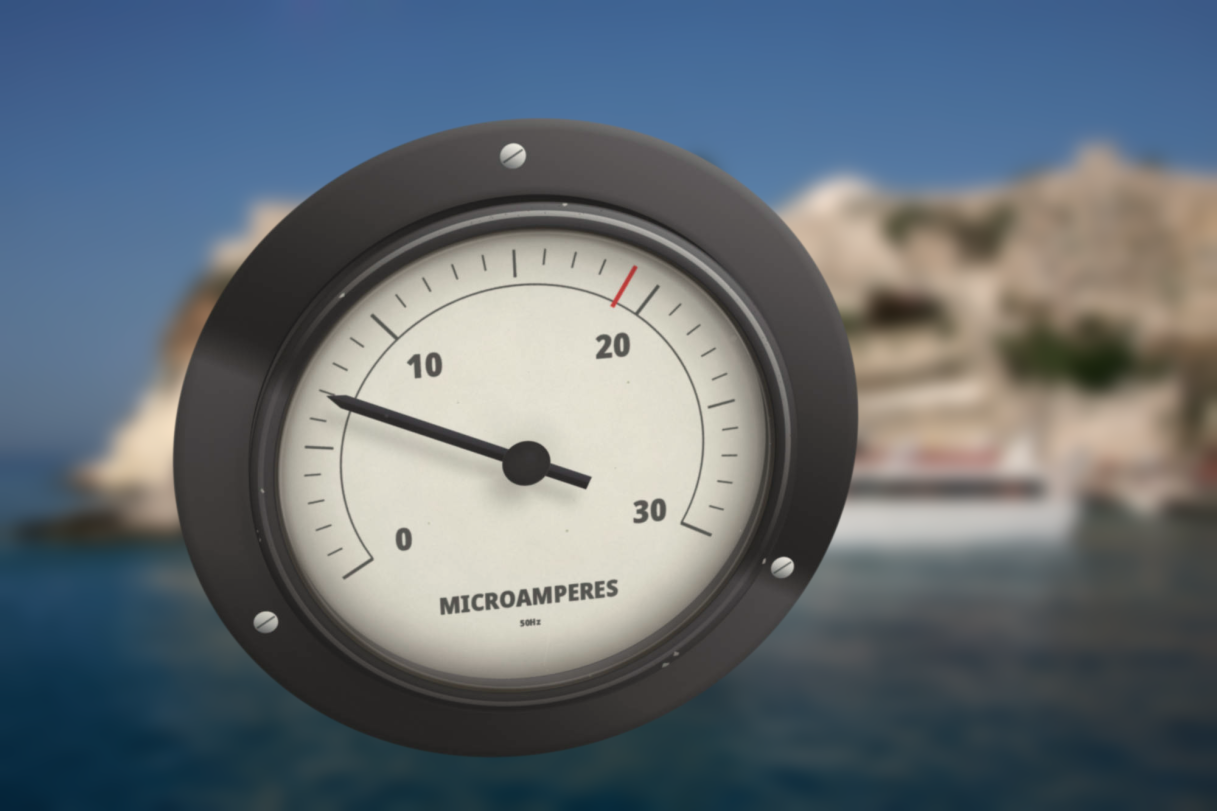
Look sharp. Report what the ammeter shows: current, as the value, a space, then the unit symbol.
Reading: 7 µA
